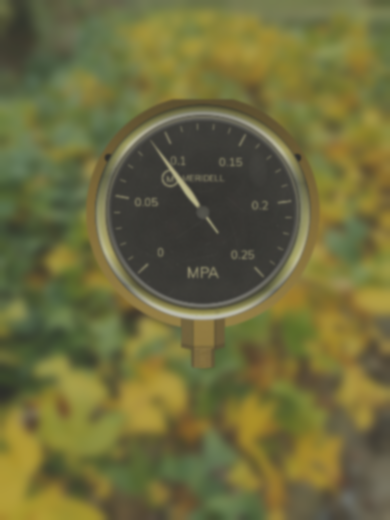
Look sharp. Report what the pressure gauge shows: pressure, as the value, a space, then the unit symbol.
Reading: 0.09 MPa
